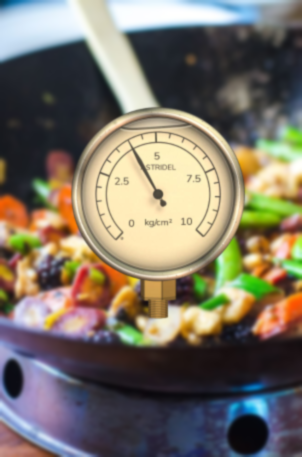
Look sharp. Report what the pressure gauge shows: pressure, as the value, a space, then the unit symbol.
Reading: 4 kg/cm²
